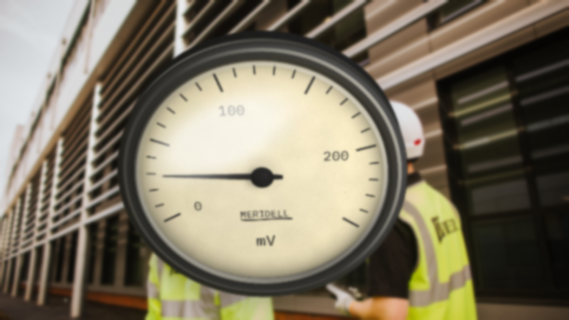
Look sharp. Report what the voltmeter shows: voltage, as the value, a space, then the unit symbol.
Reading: 30 mV
